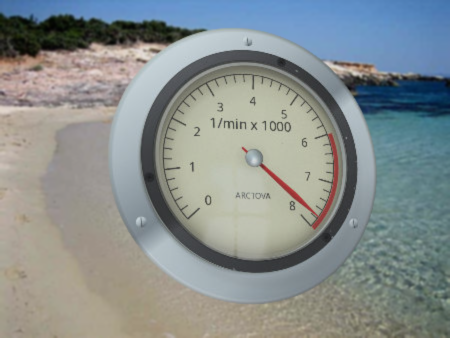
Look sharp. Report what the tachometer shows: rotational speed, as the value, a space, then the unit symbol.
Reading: 7800 rpm
